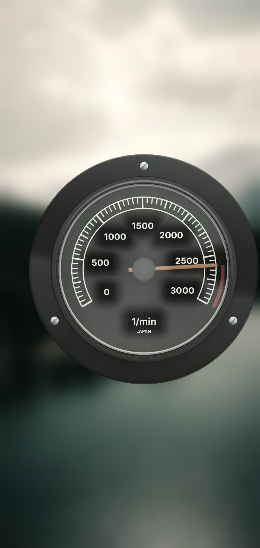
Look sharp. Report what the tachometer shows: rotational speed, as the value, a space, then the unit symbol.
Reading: 2600 rpm
